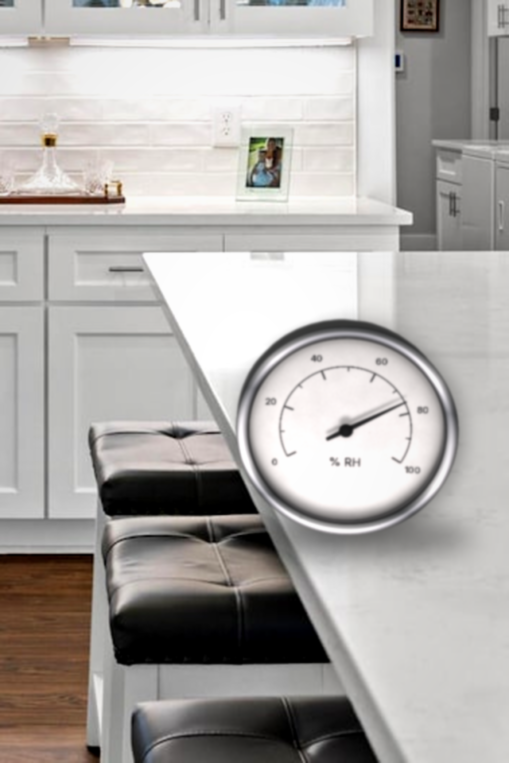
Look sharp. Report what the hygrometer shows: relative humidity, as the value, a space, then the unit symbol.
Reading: 75 %
